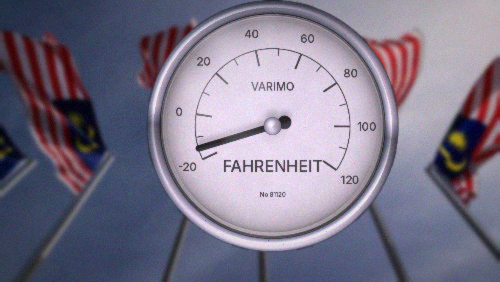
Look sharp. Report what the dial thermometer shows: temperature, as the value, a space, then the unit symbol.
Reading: -15 °F
